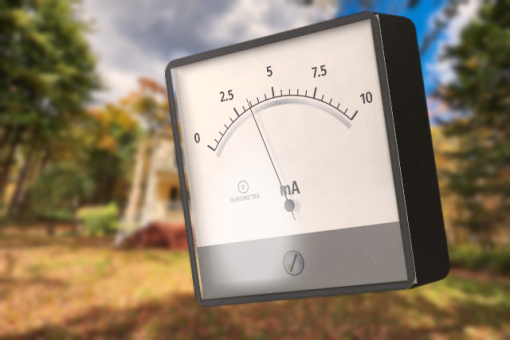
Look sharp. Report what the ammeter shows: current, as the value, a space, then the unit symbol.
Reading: 3.5 mA
